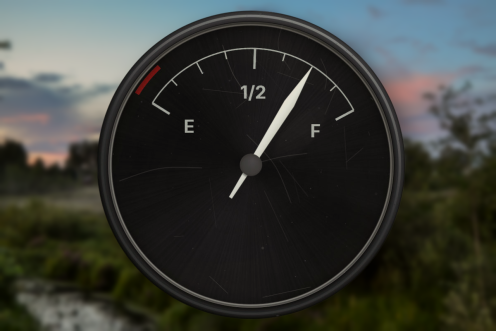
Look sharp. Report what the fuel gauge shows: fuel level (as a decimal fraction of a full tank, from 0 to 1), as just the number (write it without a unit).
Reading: 0.75
